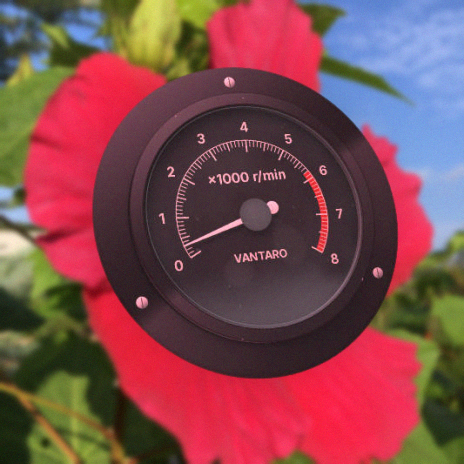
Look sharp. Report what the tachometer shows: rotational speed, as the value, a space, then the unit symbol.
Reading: 300 rpm
